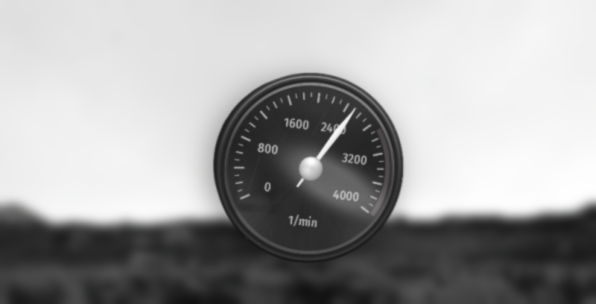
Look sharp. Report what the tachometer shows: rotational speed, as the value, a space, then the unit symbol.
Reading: 2500 rpm
